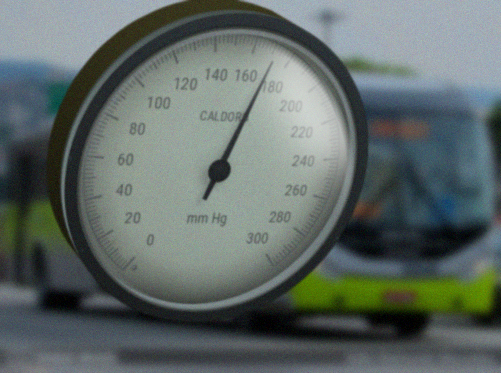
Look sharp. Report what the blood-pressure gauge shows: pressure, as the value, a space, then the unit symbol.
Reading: 170 mmHg
